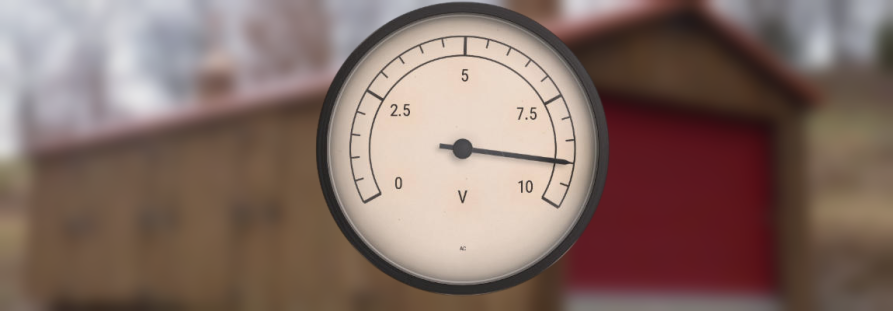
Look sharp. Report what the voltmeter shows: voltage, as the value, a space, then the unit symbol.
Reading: 9 V
